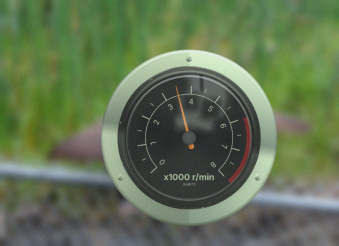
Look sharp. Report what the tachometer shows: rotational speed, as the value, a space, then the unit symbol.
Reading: 3500 rpm
